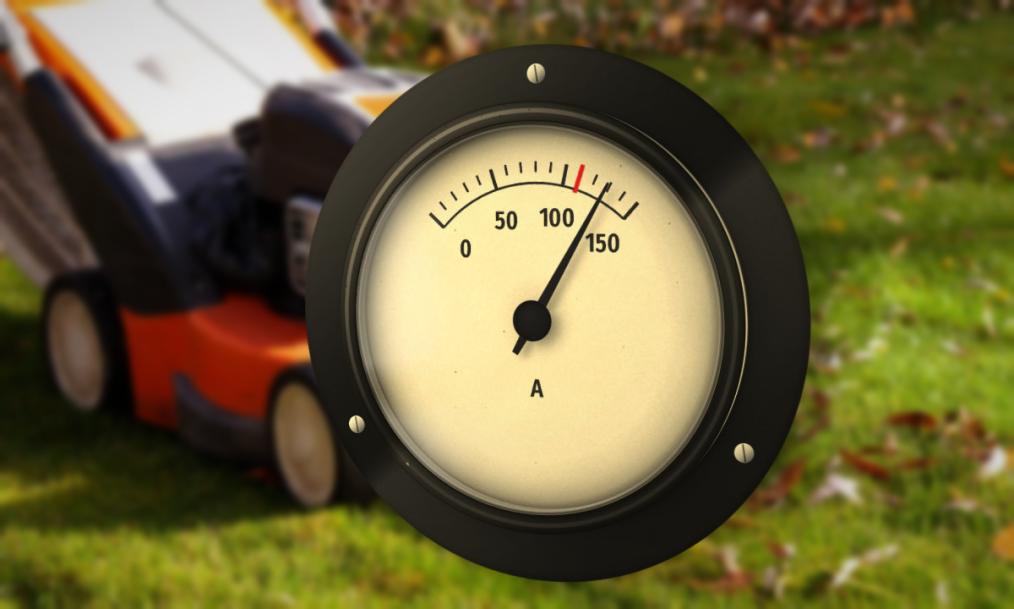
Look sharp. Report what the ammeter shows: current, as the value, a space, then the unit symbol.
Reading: 130 A
